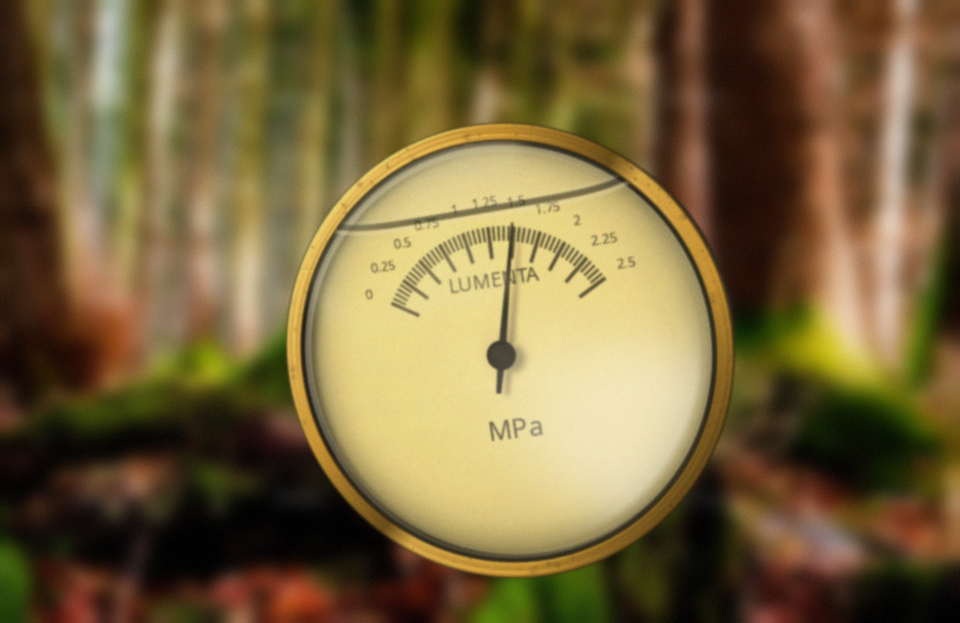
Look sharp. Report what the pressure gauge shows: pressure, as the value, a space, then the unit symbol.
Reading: 1.5 MPa
